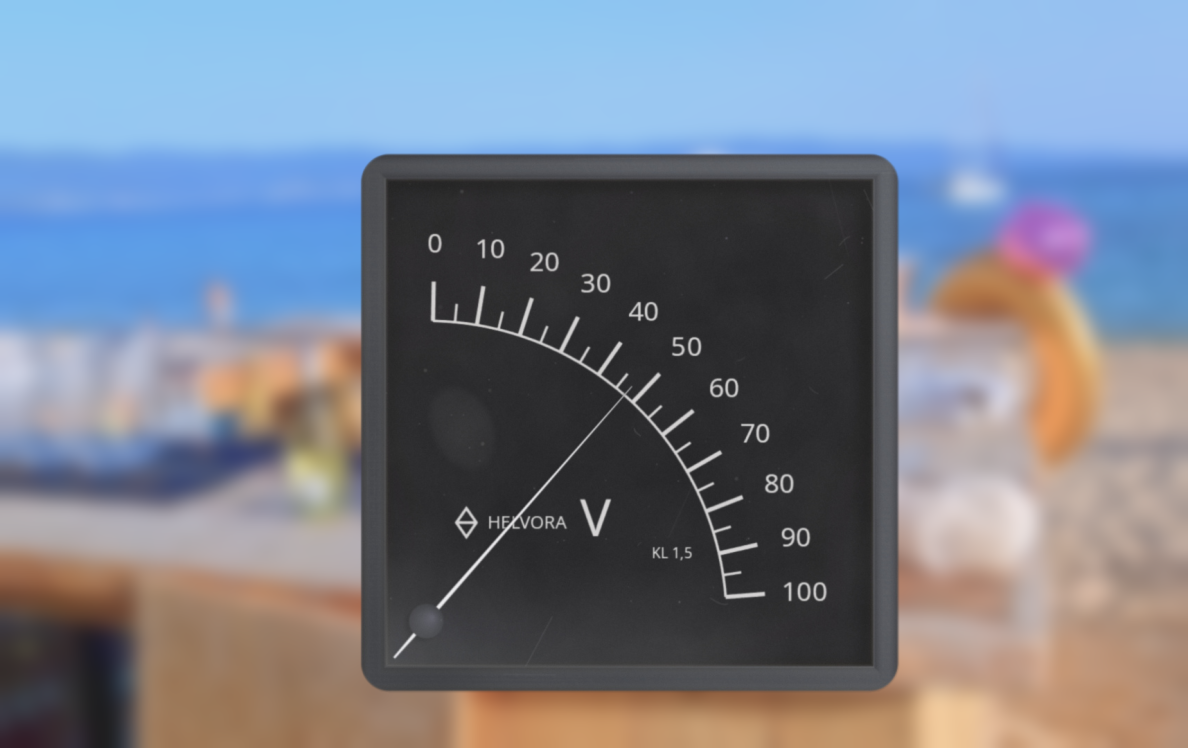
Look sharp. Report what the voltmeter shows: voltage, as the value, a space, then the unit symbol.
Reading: 47.5 V
